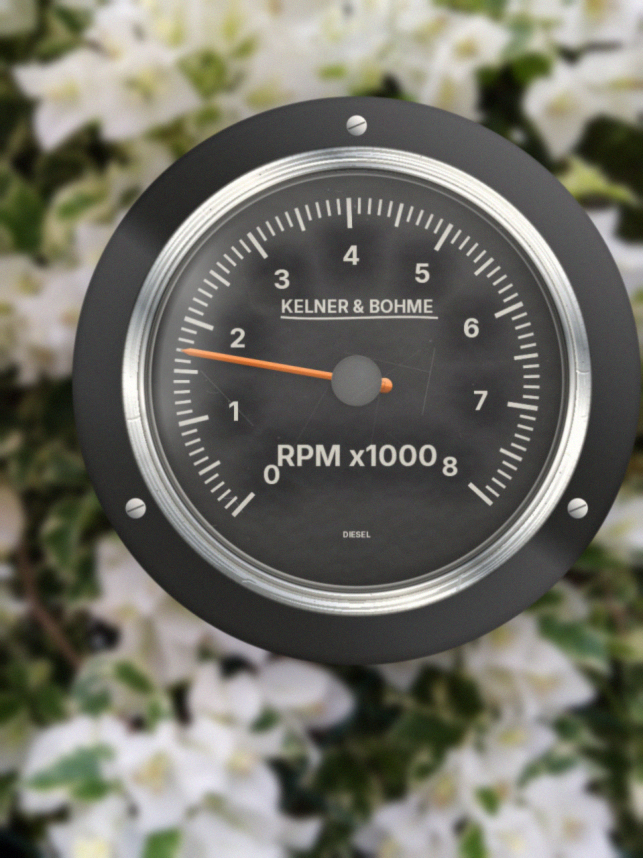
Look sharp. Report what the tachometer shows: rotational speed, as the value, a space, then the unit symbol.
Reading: 1700 rpm
